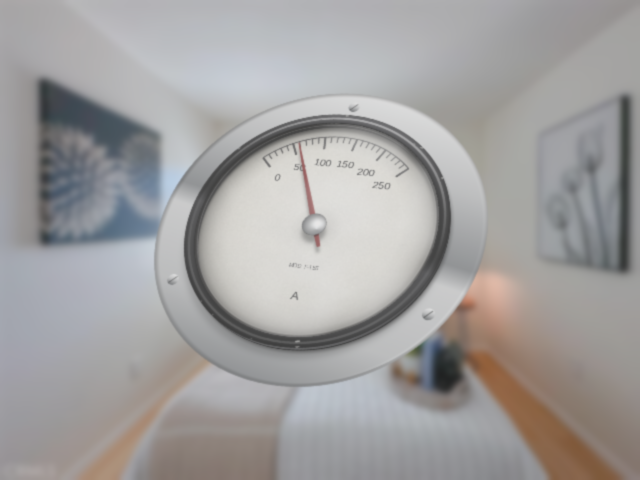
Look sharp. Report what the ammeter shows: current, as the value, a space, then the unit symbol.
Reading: 60 A
